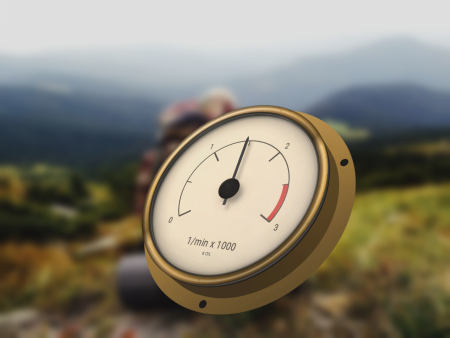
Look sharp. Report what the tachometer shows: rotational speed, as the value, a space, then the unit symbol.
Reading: 1500 rpm
